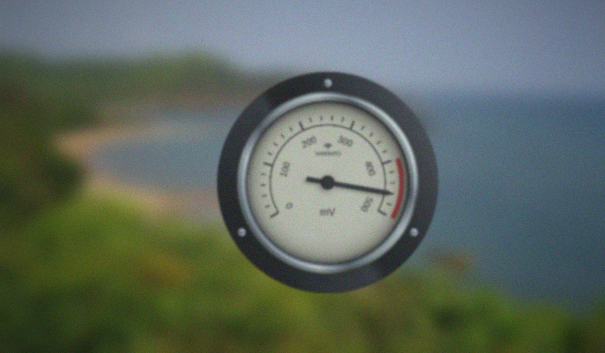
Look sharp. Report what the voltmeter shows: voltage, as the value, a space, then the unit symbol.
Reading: 460 mV
